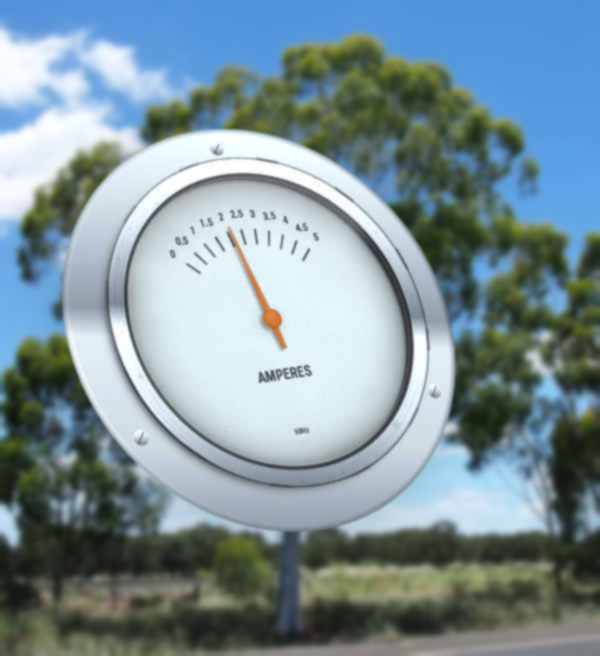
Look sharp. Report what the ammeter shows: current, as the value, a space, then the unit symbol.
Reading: 2 A
